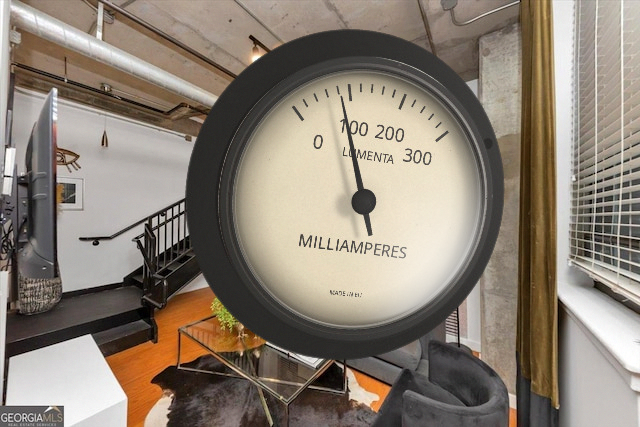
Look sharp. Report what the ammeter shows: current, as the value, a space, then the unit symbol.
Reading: 80 mA
